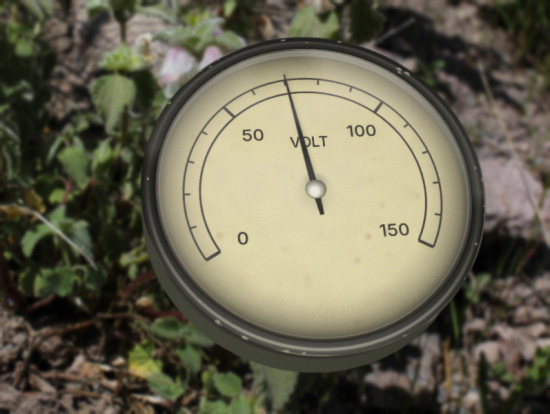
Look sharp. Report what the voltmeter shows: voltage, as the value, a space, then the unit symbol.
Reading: 70 V
